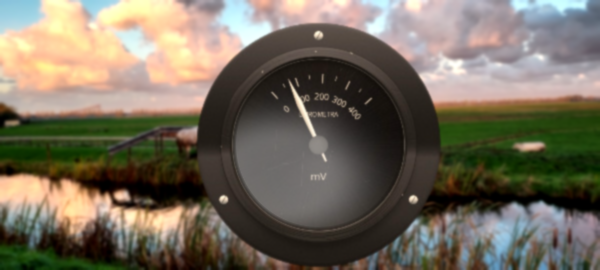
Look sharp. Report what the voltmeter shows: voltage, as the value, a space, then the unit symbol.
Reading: 75 mV
